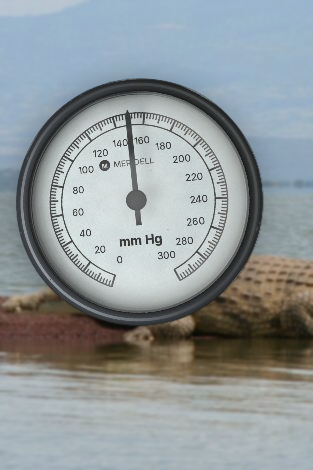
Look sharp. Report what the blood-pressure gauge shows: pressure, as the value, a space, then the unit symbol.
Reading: 150 mmHg
